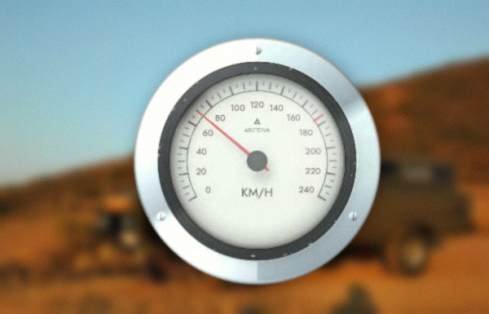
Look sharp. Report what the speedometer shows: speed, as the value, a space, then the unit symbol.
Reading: 70 km/h
